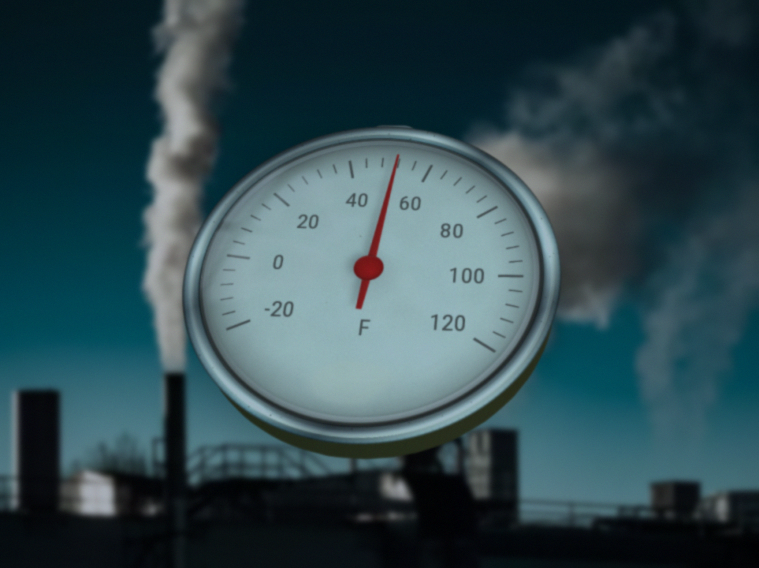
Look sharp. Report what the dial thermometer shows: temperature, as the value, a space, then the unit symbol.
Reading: 52 °F
